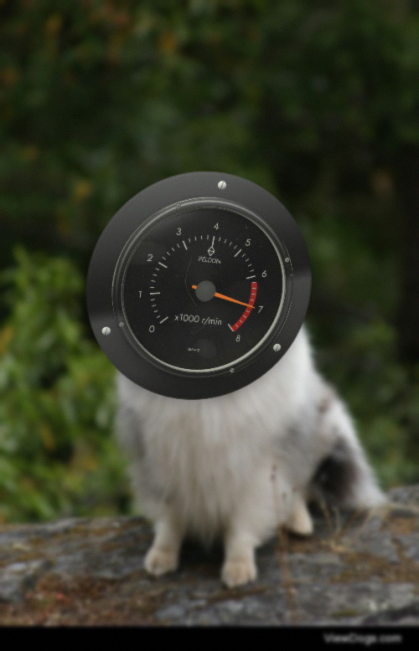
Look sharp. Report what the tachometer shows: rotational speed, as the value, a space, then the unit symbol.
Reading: 7000 rpm
